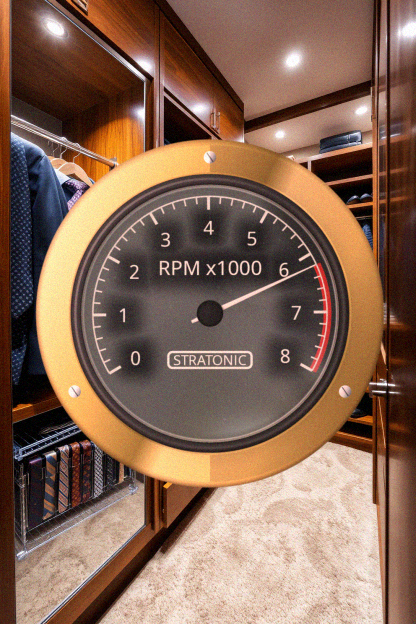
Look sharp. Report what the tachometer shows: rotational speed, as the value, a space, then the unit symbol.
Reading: 6200 rpm
